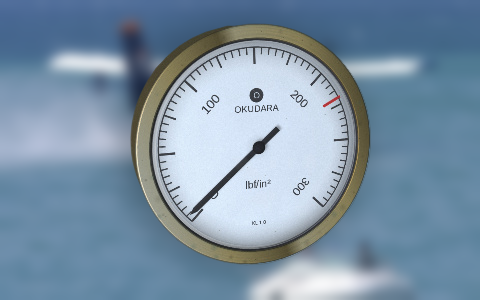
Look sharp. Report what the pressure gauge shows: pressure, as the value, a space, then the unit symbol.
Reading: 5 psi
